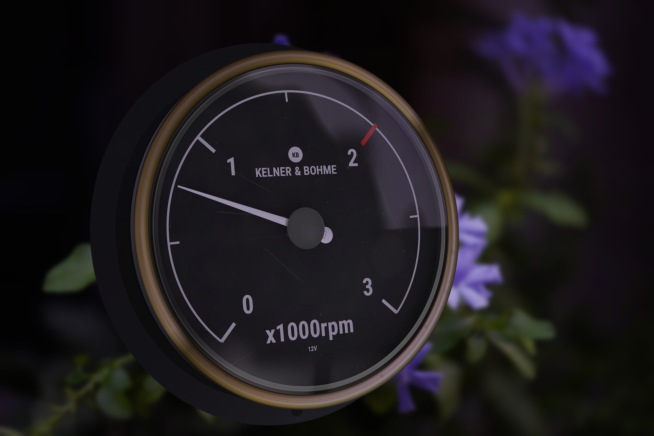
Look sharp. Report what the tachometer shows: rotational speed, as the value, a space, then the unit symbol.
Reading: 750 rpm
